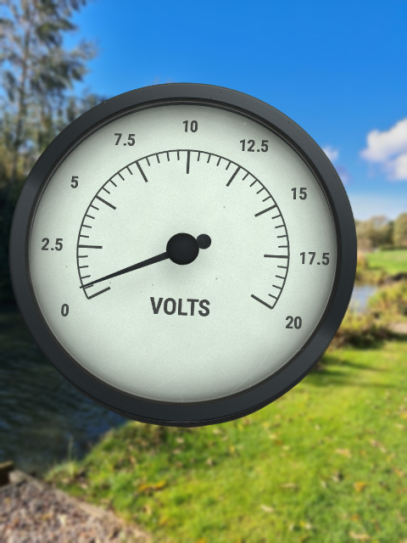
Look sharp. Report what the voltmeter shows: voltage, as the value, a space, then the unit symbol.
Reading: 0.5 V
